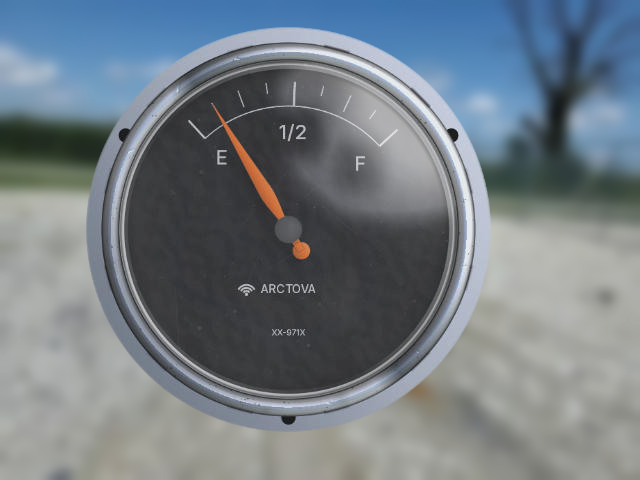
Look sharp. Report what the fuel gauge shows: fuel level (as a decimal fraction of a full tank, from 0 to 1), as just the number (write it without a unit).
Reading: 0.125
